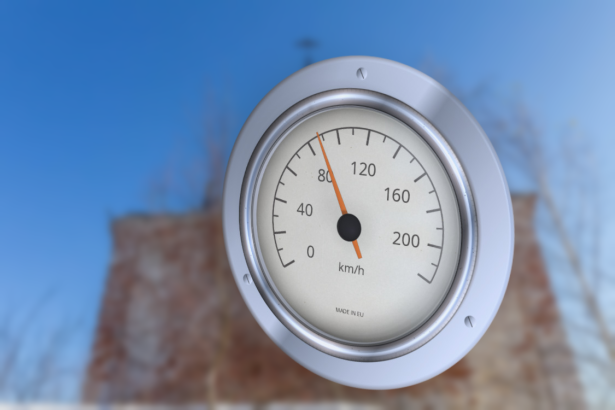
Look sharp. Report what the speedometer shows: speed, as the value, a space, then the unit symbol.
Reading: 90 km/h
